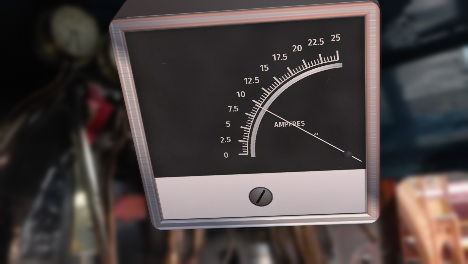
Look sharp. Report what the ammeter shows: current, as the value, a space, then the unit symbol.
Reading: 10 A
